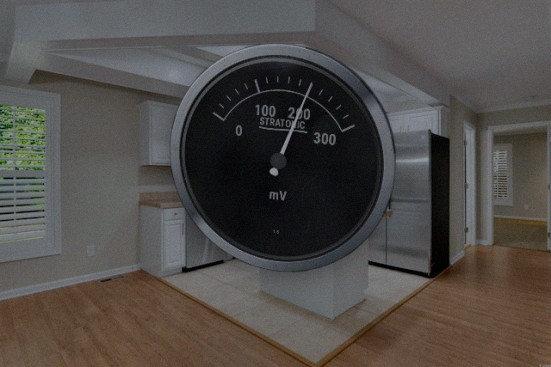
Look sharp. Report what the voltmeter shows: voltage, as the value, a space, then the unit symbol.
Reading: 200 mV
